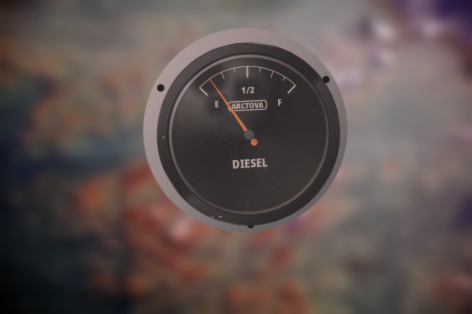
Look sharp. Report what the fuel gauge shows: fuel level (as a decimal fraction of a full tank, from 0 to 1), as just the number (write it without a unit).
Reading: 0.125
